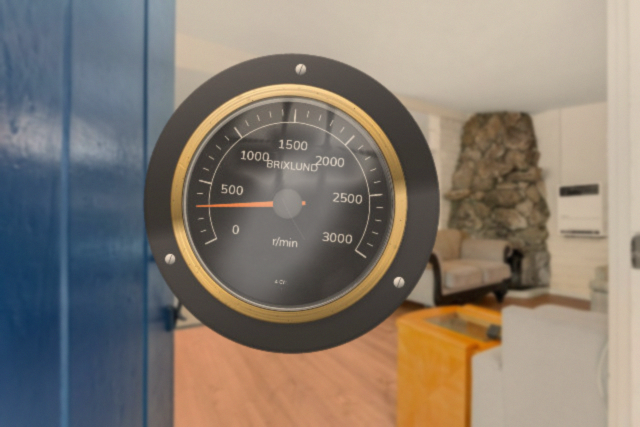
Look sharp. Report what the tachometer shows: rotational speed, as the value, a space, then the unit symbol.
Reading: 300 rpm
